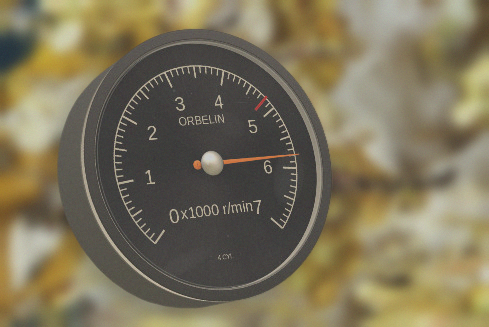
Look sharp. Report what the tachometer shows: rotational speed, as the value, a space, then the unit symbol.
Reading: 5800 rpm
